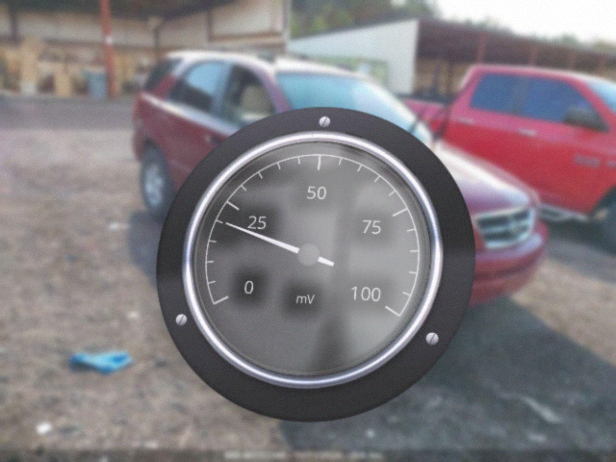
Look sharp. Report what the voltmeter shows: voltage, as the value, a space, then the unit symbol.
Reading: 20 mV
